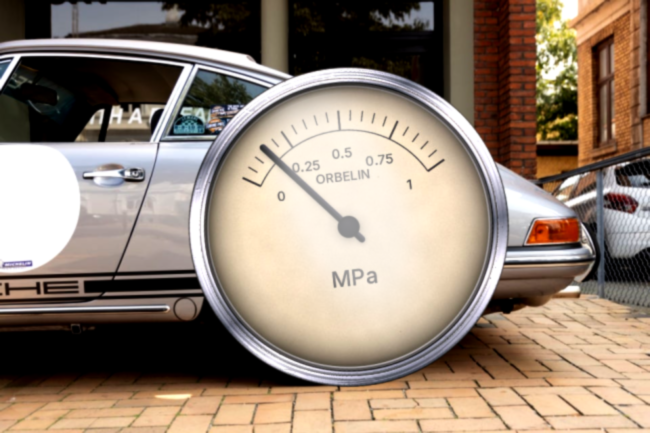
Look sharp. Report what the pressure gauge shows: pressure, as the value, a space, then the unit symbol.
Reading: 0.15 MPa
